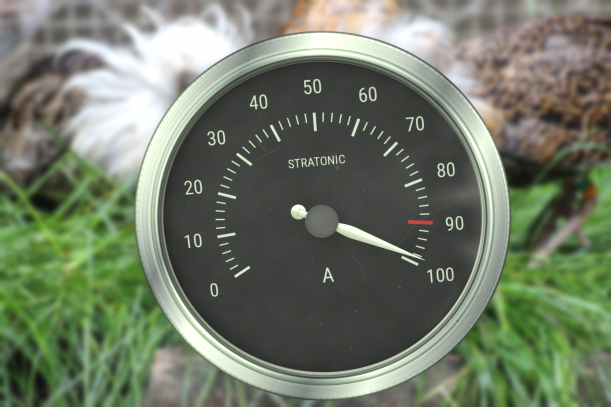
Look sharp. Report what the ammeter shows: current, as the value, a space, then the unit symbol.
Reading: 98 A
